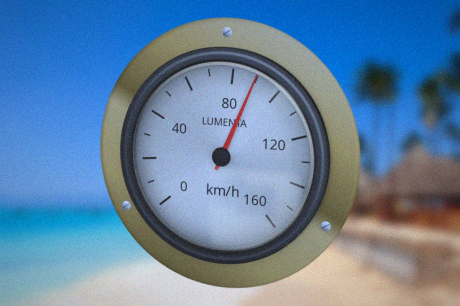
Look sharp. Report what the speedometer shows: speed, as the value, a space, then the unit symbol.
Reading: 90 km/h
